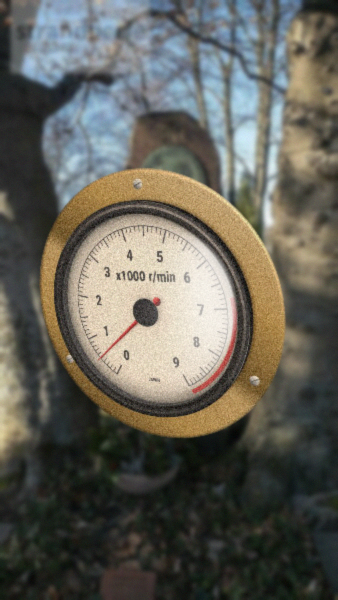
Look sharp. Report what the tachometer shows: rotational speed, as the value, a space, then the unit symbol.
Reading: 500 rpm
